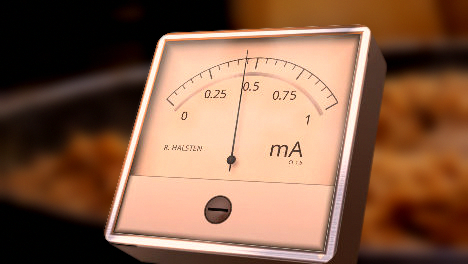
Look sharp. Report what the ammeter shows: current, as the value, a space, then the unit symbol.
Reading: 0.45 mA
